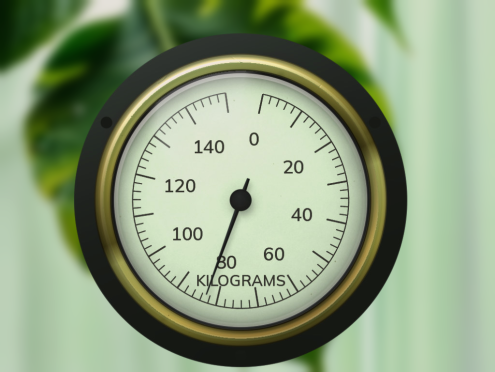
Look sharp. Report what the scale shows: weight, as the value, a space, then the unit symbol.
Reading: 83 kg
